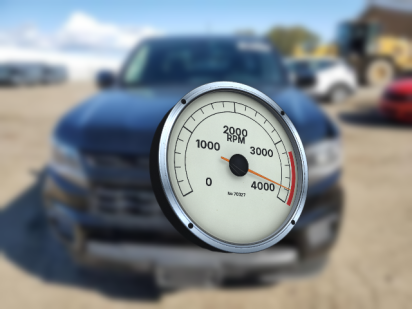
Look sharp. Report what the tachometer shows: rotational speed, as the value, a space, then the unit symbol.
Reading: 3800 rpm
